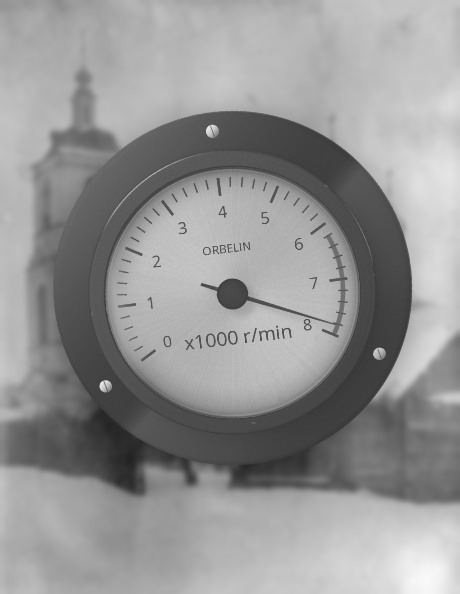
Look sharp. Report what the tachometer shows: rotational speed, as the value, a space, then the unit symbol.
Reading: 7800 rpm
